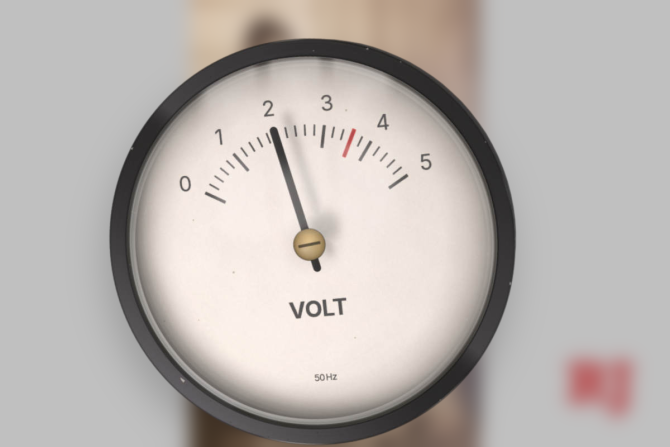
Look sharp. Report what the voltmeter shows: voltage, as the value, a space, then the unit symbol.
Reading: 2 V
